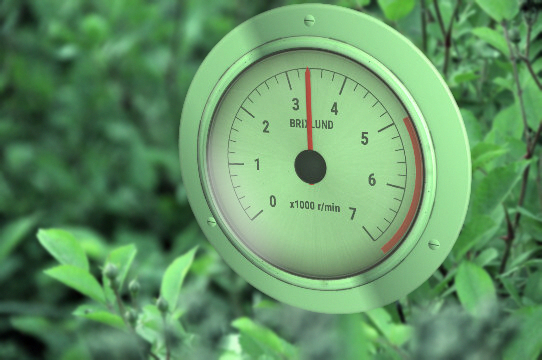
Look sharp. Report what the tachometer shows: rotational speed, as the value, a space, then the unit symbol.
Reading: 3400 rpm
